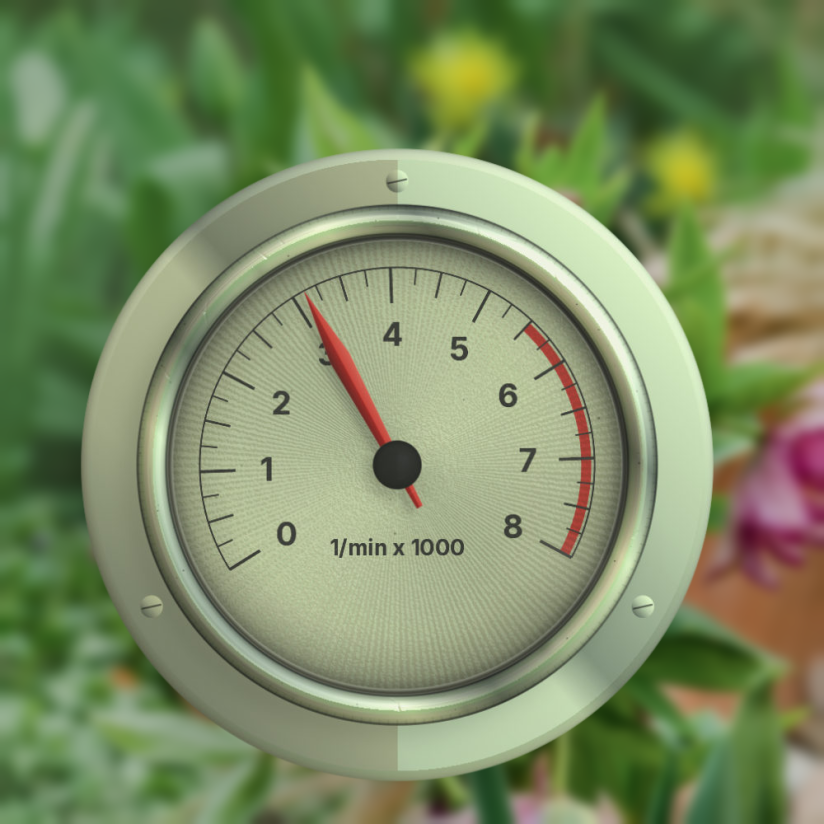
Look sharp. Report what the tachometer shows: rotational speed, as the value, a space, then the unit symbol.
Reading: 3125 rpm
